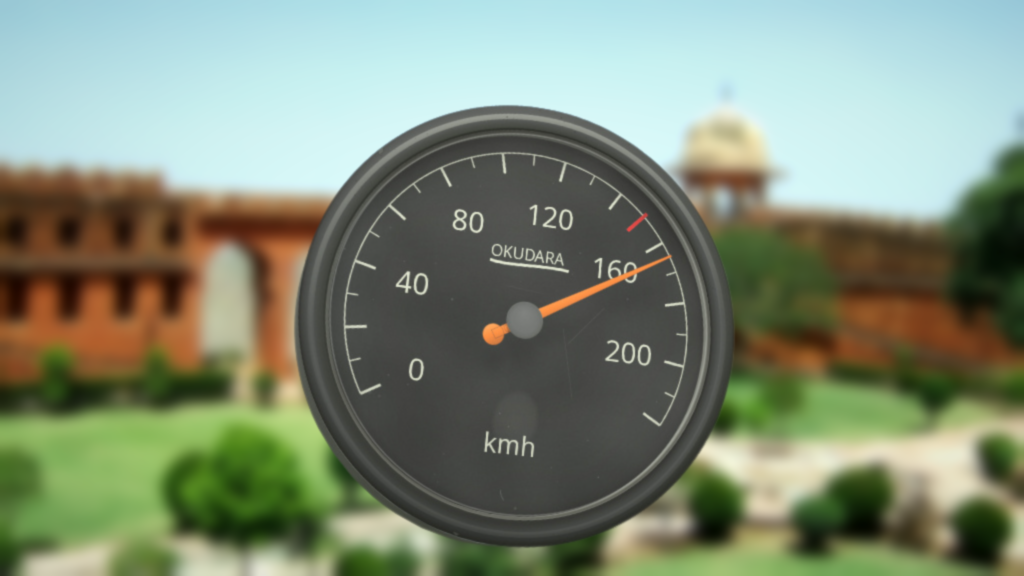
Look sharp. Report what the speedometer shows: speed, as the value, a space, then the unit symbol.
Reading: 165 km/h
